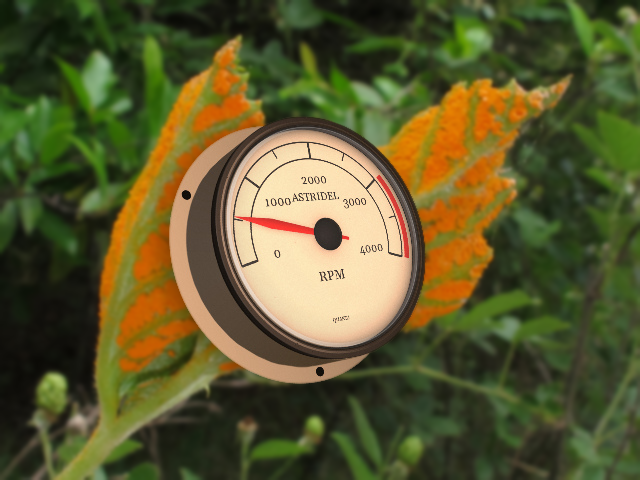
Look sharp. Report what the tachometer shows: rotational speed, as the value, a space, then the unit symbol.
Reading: 500 rpm
